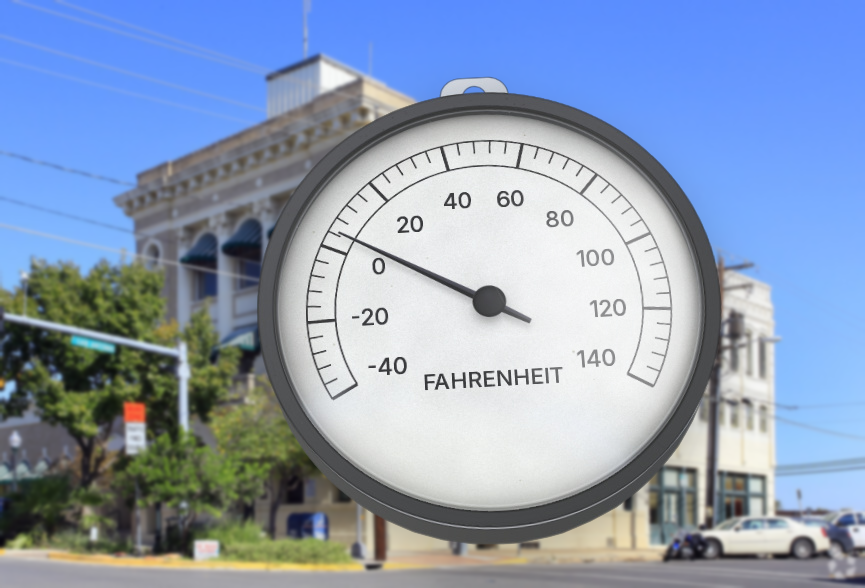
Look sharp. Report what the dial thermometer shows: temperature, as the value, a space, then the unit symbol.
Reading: 4 °F
